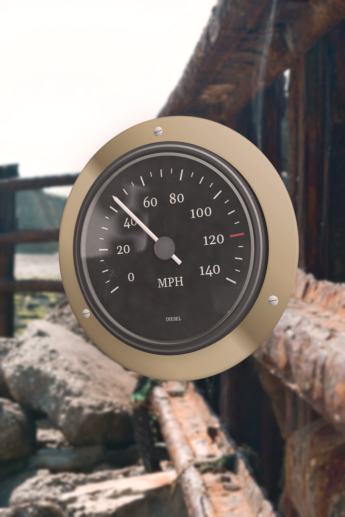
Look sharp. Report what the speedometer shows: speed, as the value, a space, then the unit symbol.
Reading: 45 mph
